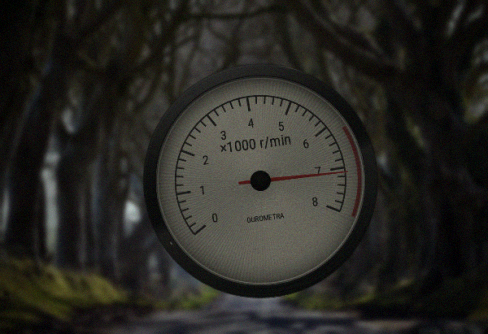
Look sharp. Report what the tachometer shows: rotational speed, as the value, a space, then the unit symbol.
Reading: 7100 rpm
